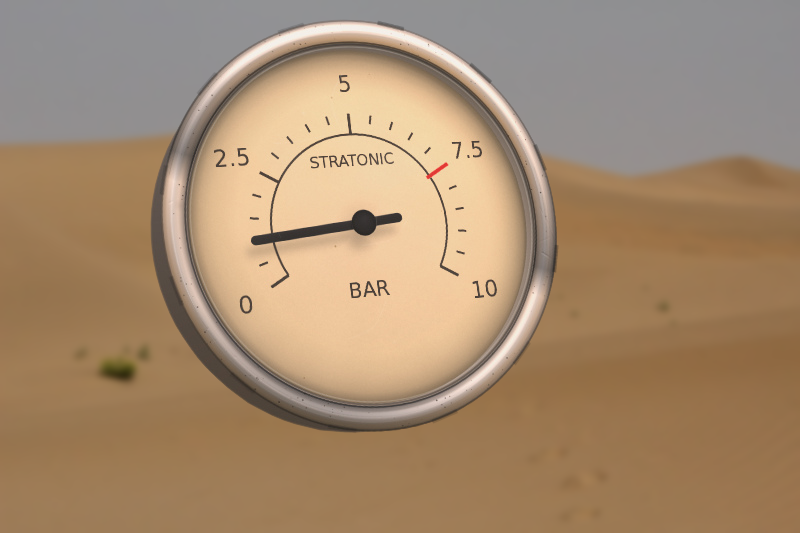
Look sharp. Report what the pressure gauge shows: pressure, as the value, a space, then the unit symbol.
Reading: 1 bar
